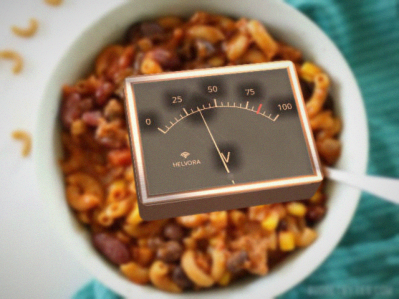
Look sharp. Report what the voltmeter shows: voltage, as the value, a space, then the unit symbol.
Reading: 35 V
